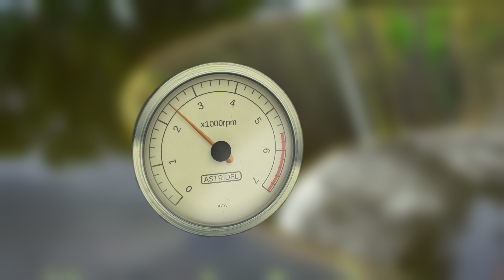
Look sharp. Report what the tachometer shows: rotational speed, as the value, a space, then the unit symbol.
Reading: 2400 rpm
